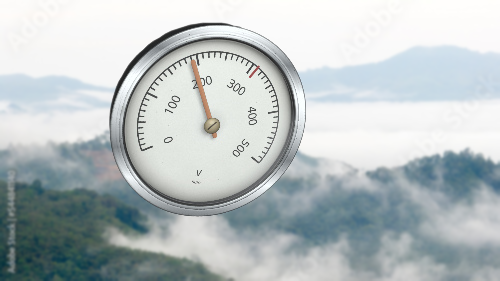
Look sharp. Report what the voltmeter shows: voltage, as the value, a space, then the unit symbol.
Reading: 190 V
